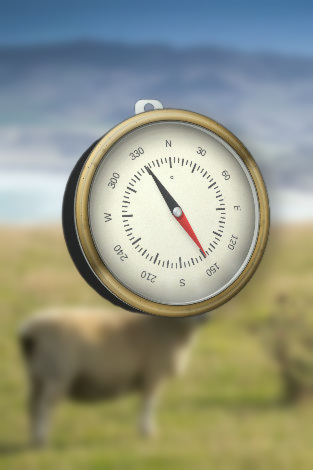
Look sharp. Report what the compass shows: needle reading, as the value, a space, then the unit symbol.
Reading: 150 °
